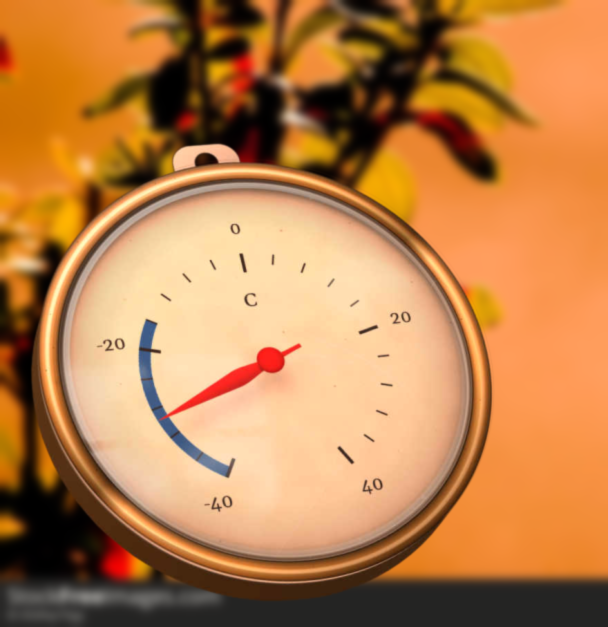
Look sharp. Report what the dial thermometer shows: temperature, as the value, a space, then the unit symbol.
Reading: -30 °C
